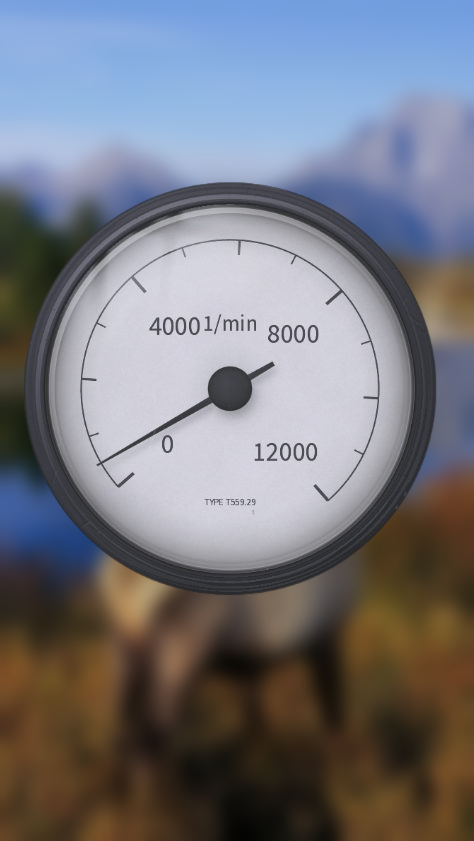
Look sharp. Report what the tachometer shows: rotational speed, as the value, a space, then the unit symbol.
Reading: 500 rpm
